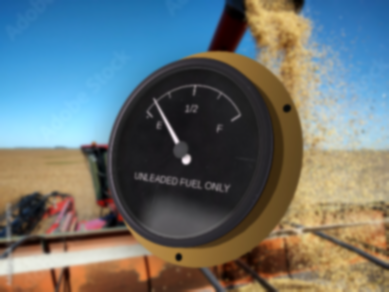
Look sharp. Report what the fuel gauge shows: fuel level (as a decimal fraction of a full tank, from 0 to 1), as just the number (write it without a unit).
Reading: 0.125
